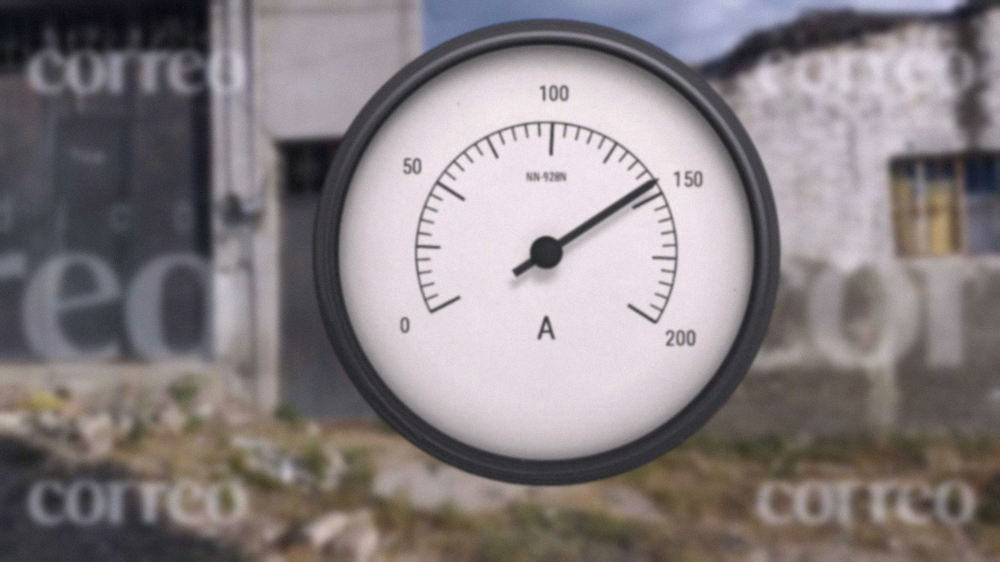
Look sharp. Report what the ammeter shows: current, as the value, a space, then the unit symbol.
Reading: 145 A
